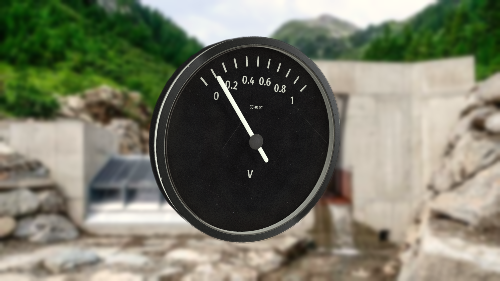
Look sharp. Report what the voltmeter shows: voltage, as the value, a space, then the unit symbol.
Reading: 0.1 V
